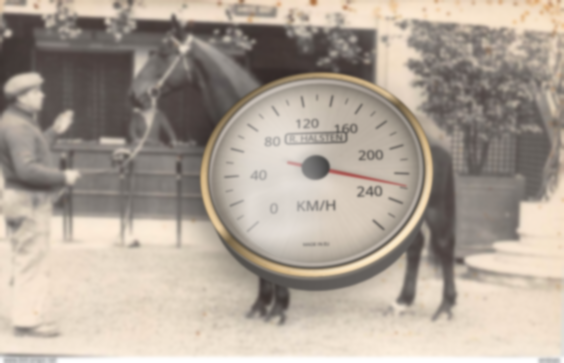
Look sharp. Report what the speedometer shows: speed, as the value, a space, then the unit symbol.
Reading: 230 km/h
